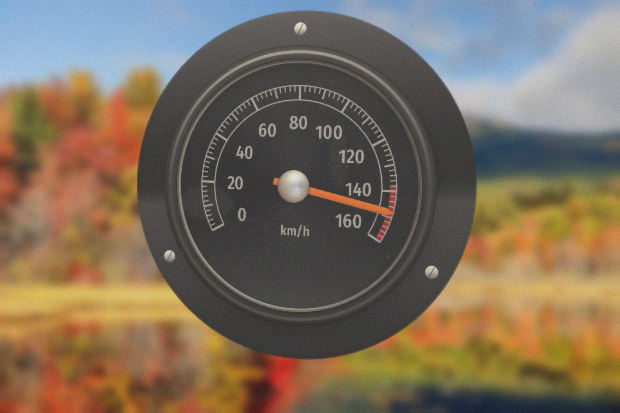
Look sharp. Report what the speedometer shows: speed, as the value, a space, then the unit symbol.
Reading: 148 km/h
